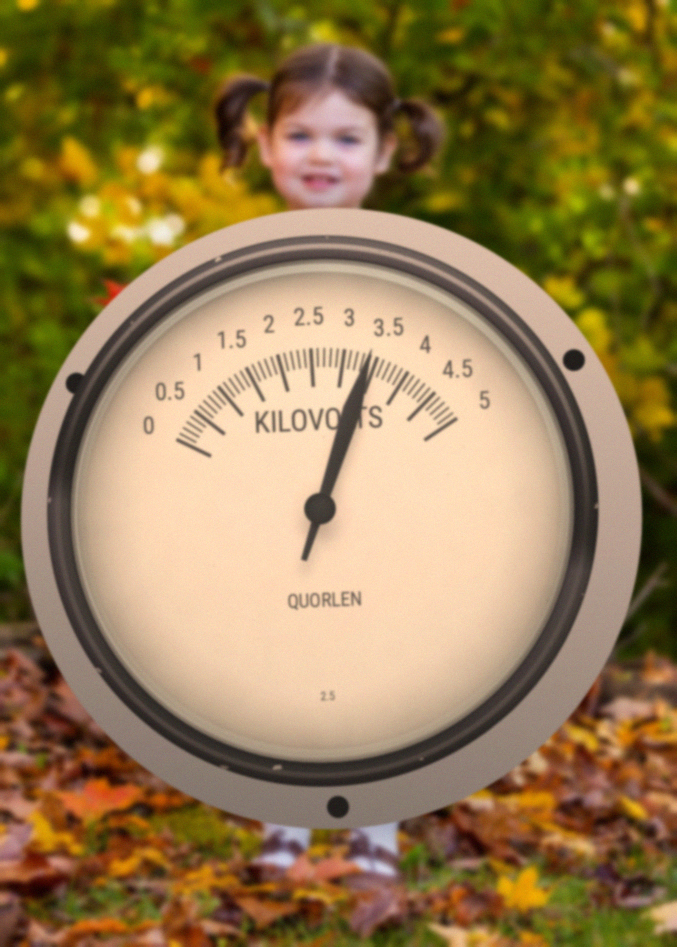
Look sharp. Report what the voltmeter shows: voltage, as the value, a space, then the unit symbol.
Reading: 3.4 kV
